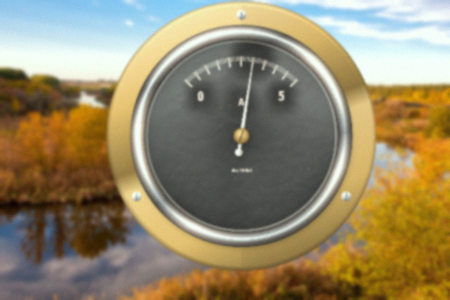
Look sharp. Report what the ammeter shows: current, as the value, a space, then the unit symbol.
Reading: 3 A
